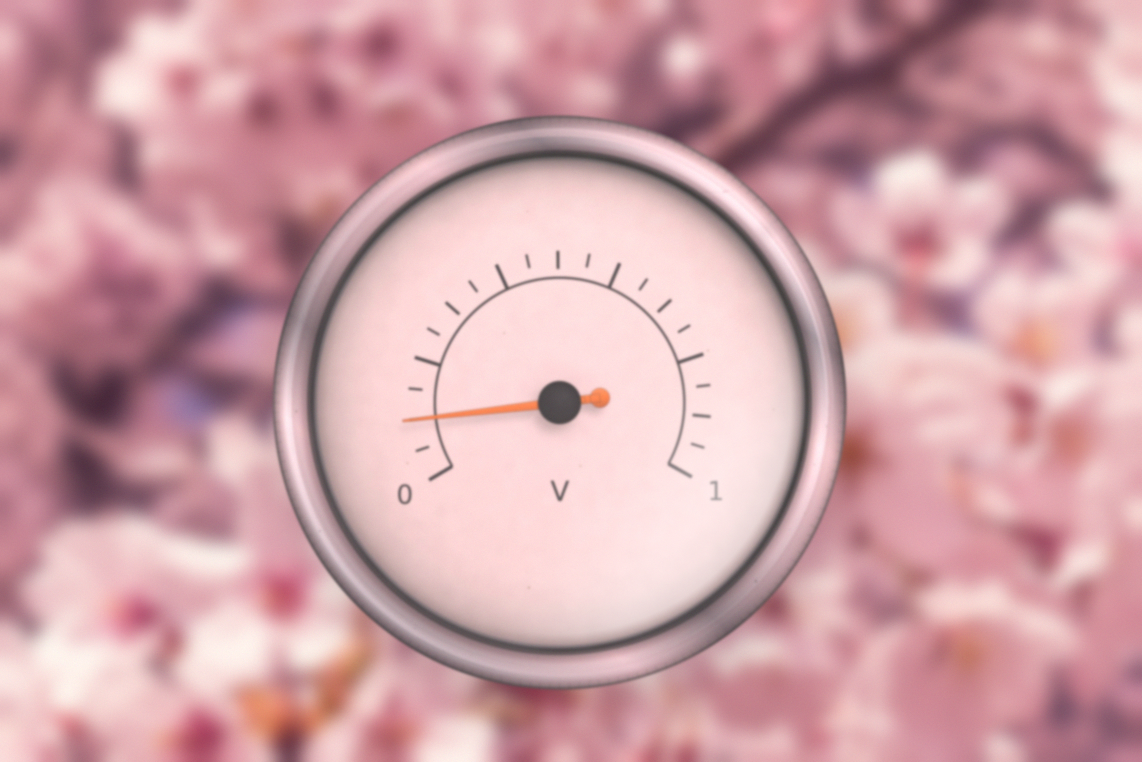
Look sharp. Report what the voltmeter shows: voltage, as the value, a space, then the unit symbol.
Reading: 0.1 V
